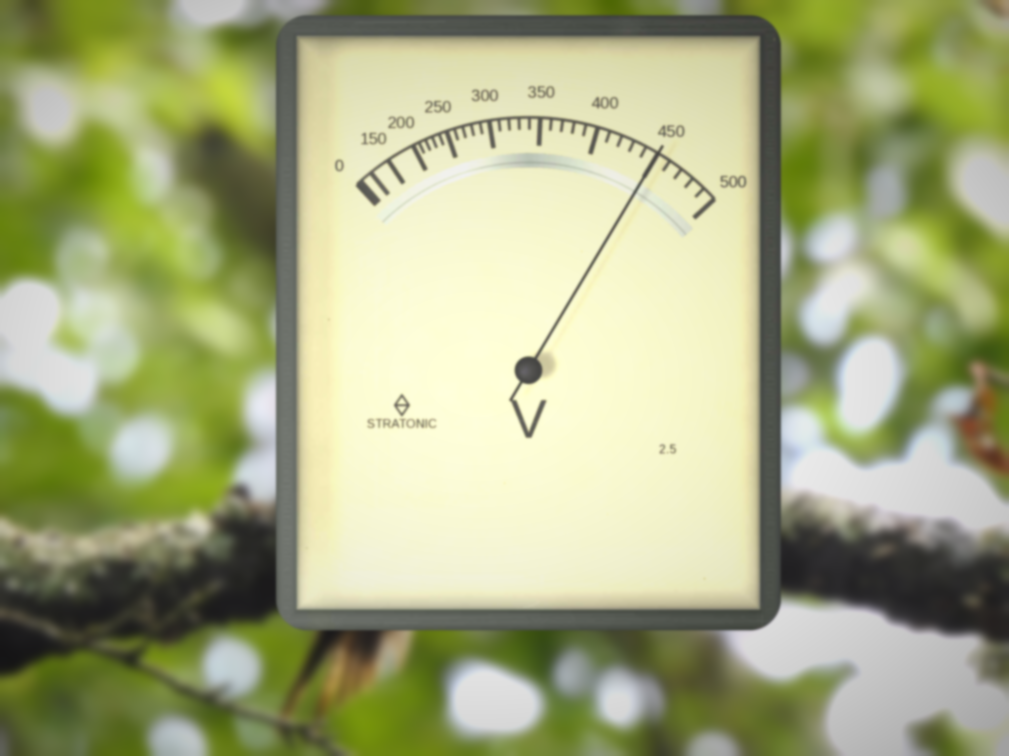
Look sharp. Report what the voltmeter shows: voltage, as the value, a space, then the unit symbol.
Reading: 450 V
